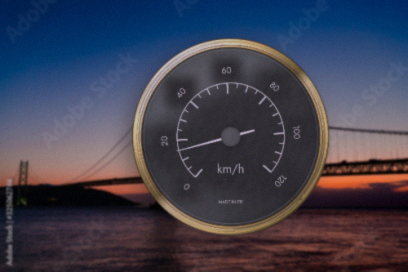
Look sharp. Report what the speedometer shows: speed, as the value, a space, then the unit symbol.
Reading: 15 km/h
